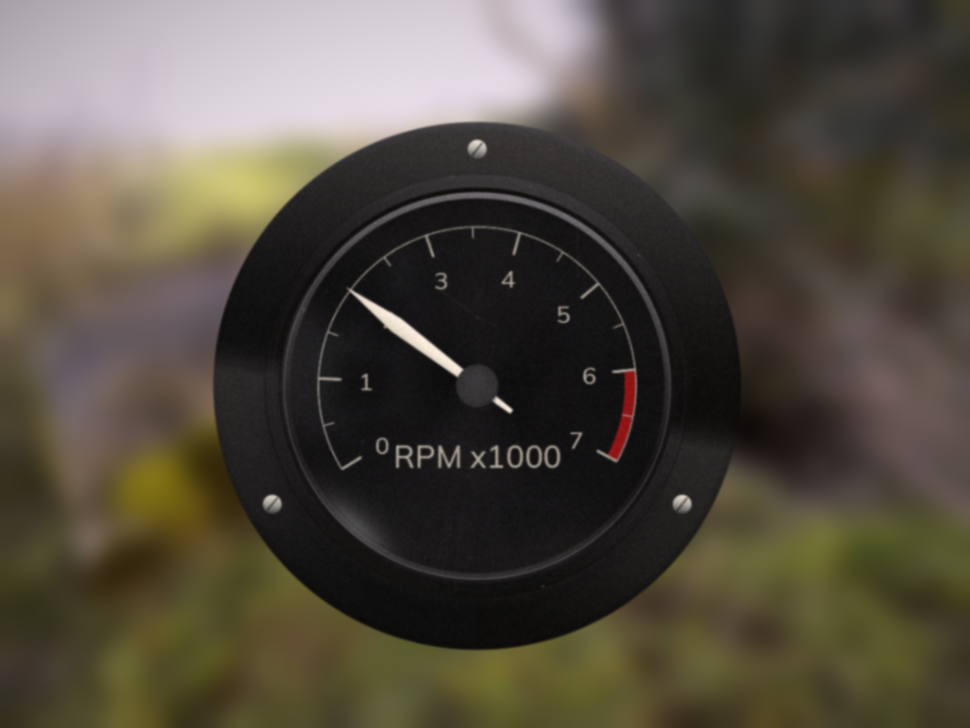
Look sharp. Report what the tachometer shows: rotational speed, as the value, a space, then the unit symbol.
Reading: 2000 rpm
